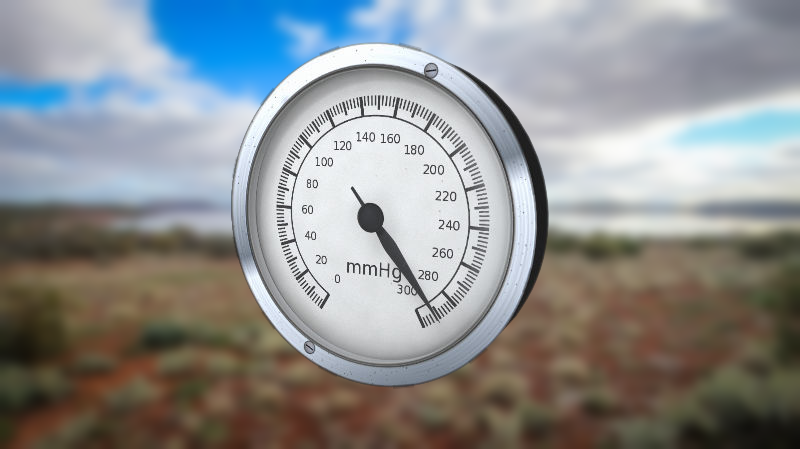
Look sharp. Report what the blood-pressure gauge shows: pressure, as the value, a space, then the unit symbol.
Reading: 290 mmHg
